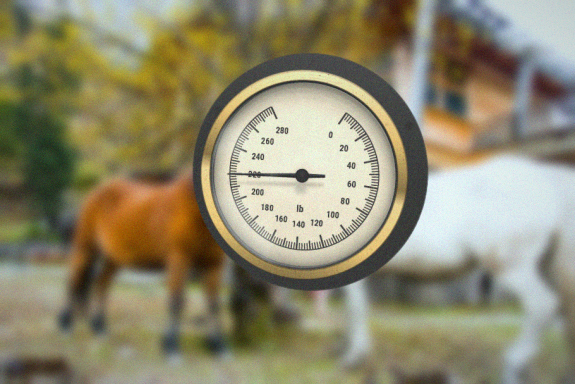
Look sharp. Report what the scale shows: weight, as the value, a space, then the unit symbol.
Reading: 220 lb
